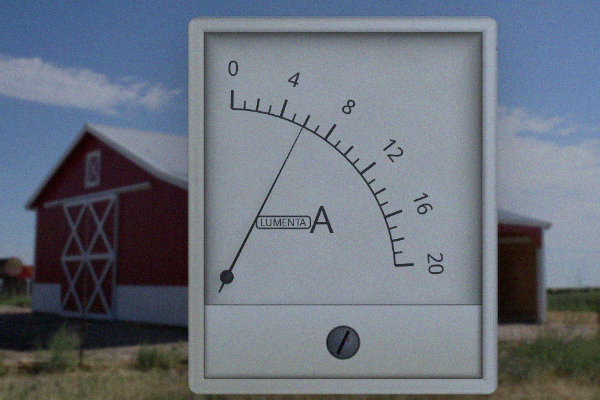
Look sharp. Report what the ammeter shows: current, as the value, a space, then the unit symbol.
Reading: 6 A
